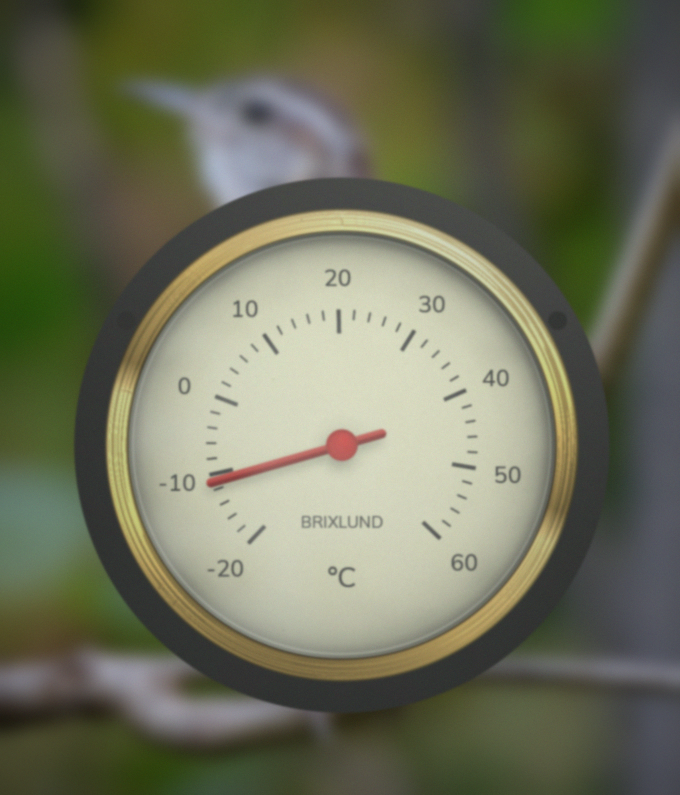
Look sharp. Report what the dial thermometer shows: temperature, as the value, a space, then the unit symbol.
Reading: -11 °C
